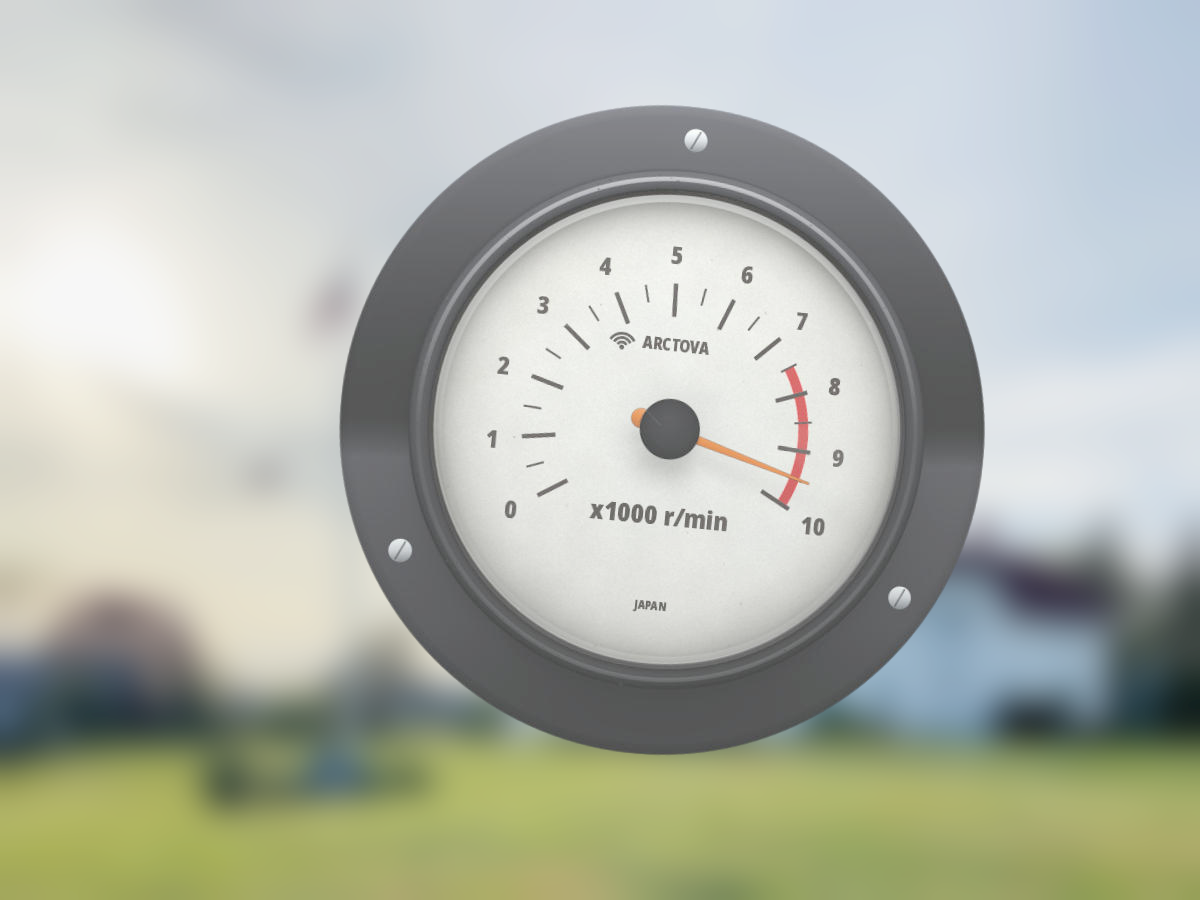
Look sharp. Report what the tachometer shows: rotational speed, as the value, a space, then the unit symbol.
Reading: 9500 rpm
